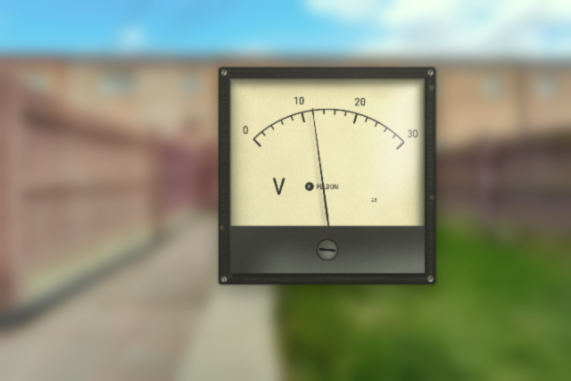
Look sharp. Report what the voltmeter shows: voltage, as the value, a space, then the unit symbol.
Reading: 12 V
